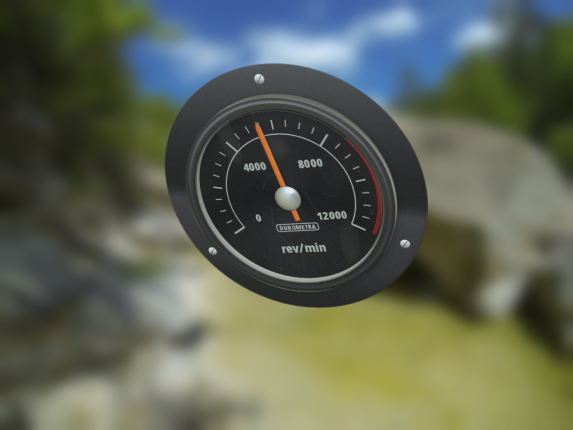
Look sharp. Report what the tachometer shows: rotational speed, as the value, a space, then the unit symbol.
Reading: 5500 rpm
